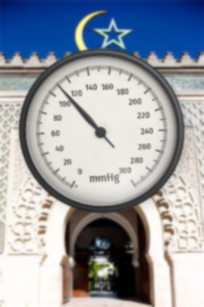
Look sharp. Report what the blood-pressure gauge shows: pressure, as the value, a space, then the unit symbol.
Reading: 110 mmHg
